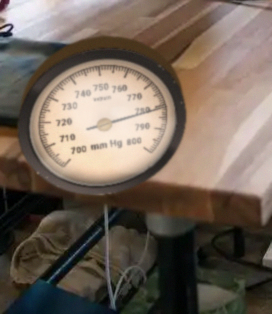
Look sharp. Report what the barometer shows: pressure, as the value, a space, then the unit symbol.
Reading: 780 mmHg
